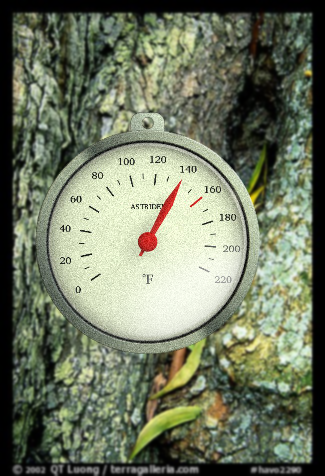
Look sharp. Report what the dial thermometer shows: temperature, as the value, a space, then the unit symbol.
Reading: 140 °F
